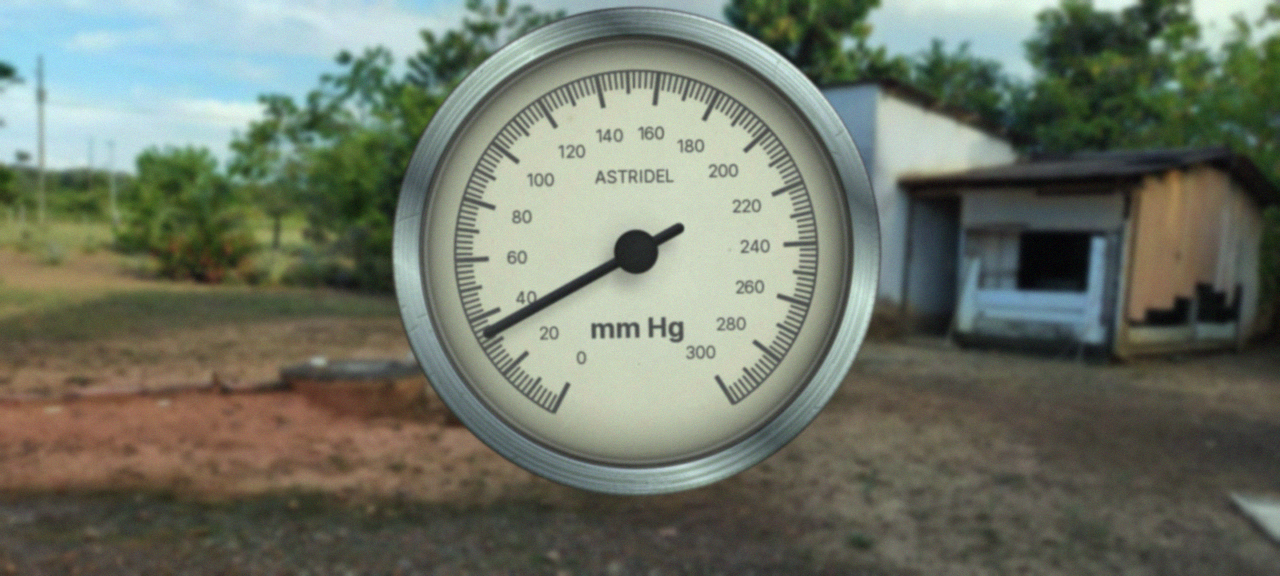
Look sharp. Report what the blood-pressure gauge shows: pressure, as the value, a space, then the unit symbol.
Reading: 34 mmHg
